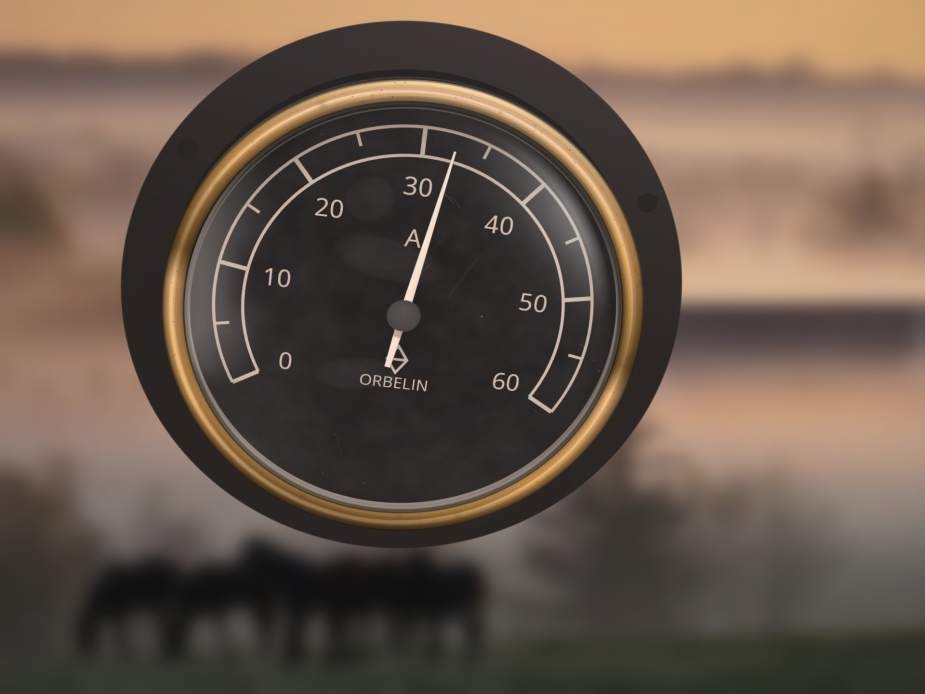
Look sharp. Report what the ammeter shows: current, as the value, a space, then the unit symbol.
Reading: 32.5 A
